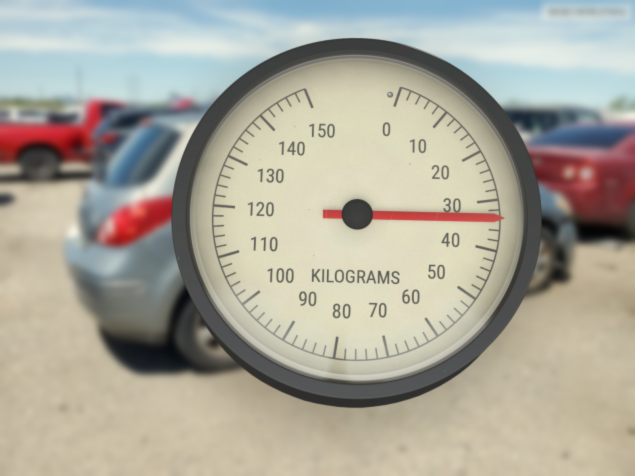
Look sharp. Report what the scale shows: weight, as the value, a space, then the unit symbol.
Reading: 34 kg
